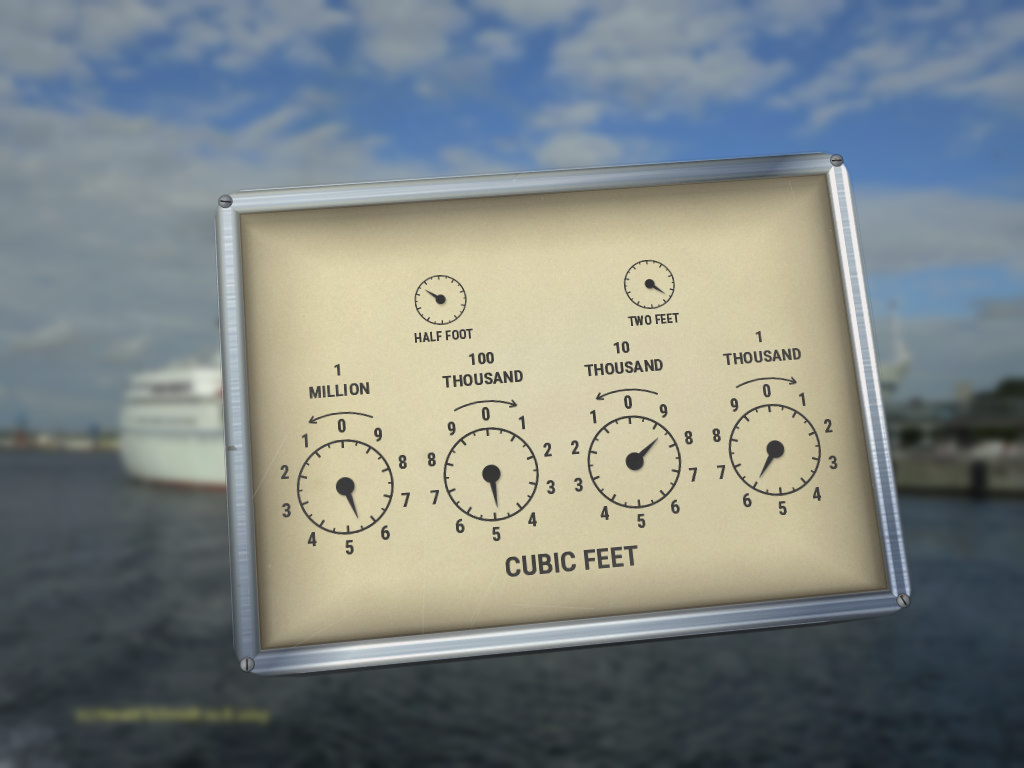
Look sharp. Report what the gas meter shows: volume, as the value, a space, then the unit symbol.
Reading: 548600 ft³
